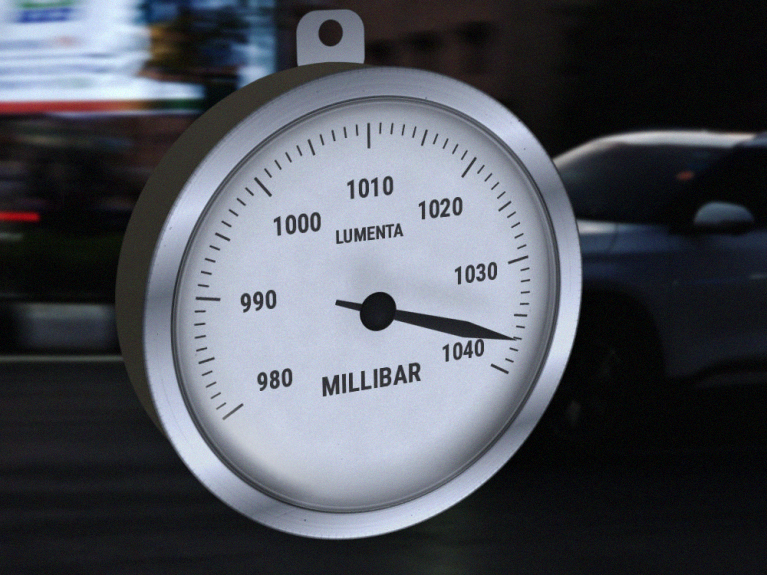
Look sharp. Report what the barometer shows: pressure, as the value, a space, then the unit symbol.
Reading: 1037 mbar
